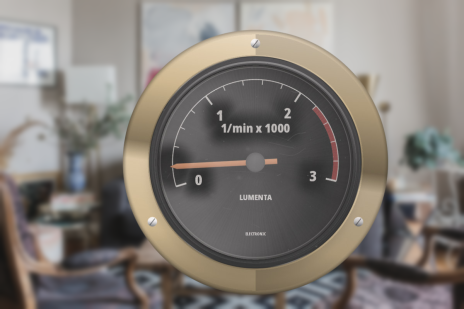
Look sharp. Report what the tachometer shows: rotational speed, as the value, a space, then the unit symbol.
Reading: 200 rpm
